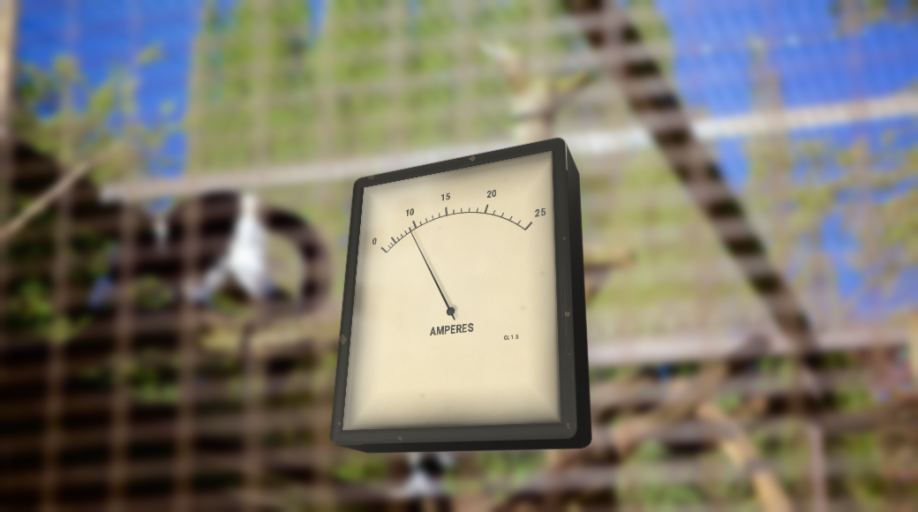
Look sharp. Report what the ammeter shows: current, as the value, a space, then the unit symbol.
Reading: 9 A
